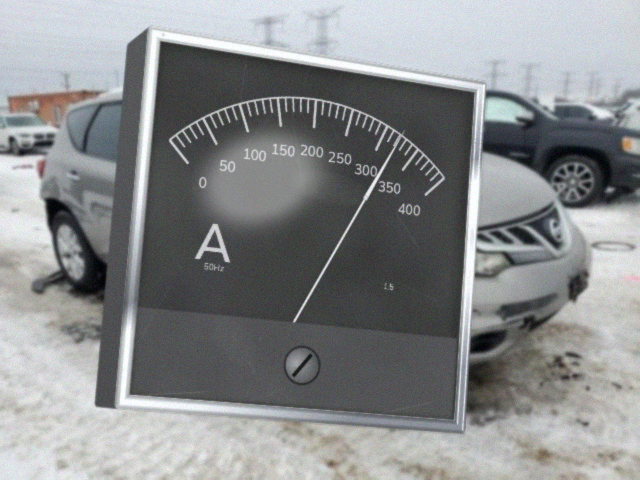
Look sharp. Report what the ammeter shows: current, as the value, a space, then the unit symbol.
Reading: 320 A
